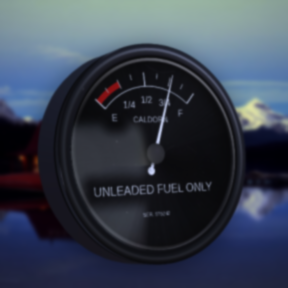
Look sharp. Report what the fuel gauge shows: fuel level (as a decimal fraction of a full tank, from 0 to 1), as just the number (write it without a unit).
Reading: 0.75
